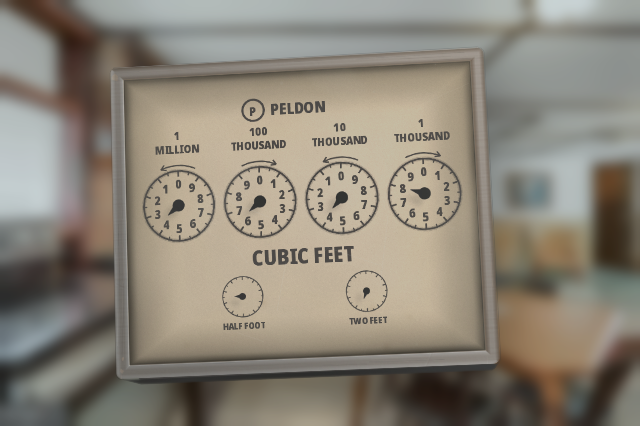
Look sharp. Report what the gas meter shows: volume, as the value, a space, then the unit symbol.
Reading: 363800 ft³
